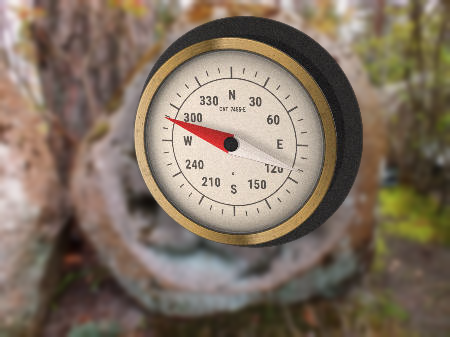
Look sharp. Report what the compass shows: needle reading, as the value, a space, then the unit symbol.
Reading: 290 °
